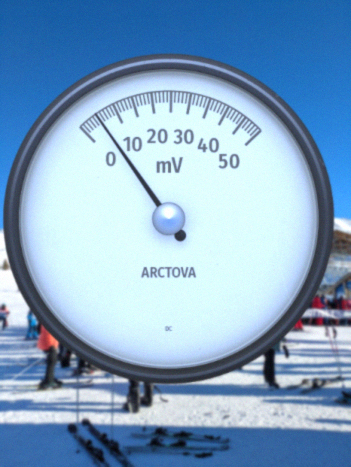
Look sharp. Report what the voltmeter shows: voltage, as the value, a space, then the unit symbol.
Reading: 5 mV
